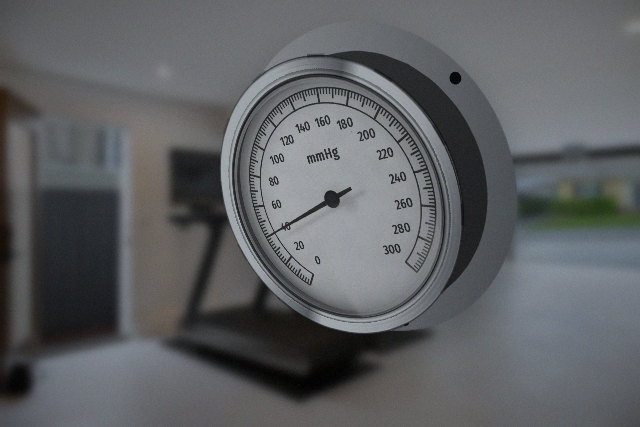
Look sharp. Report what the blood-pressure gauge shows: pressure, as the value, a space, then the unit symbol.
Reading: 40 mmHg
